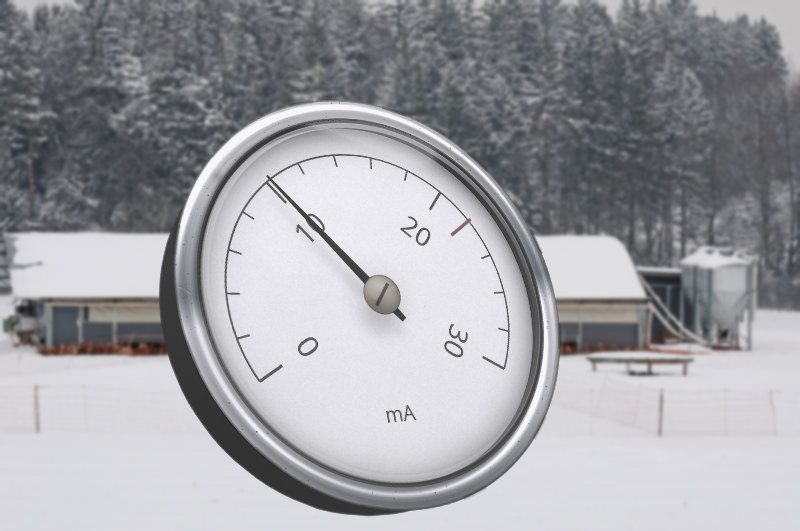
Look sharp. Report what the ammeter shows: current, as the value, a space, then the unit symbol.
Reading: 10 mA
